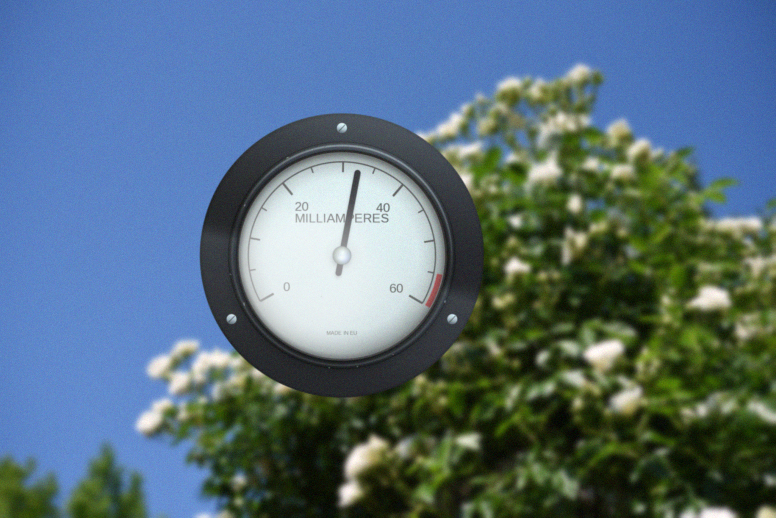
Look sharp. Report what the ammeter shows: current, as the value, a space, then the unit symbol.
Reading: 32.5 mA
